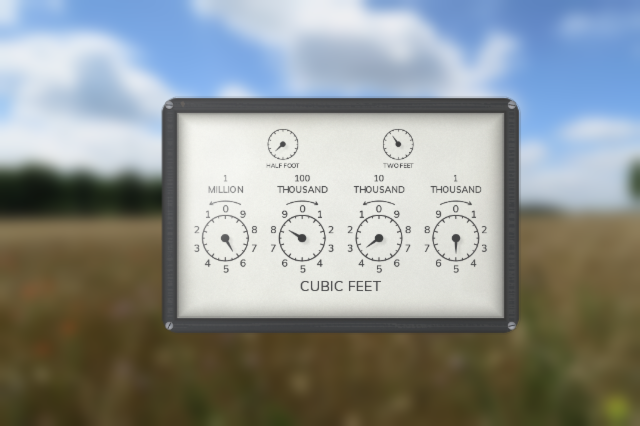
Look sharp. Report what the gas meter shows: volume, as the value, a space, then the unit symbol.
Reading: 583500 ft³
